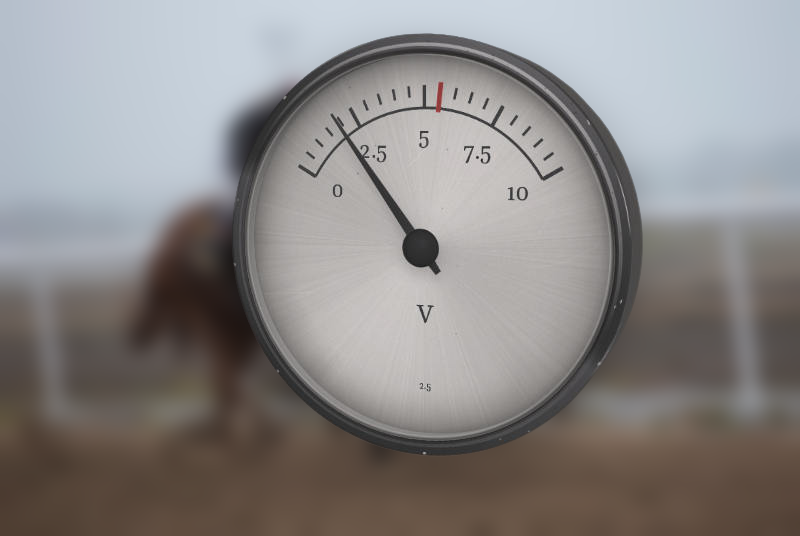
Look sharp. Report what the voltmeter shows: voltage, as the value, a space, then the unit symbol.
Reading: 2 V
